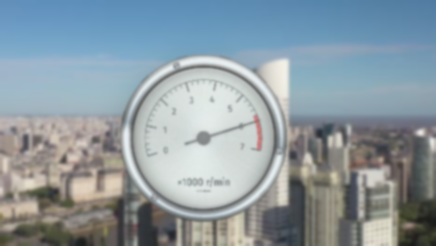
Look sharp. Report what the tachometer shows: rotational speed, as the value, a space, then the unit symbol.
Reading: 6000 rpm
